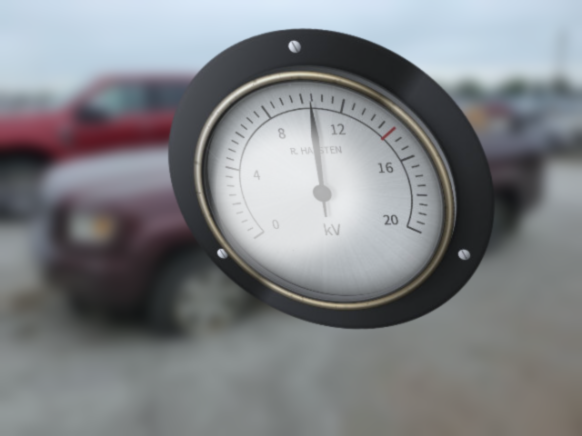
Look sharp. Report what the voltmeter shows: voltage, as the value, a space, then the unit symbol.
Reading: 10.5 kV
